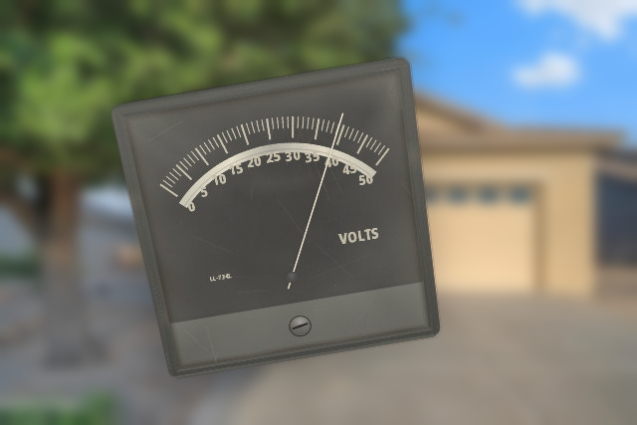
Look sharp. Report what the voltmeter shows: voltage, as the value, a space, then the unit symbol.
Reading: 39 V
